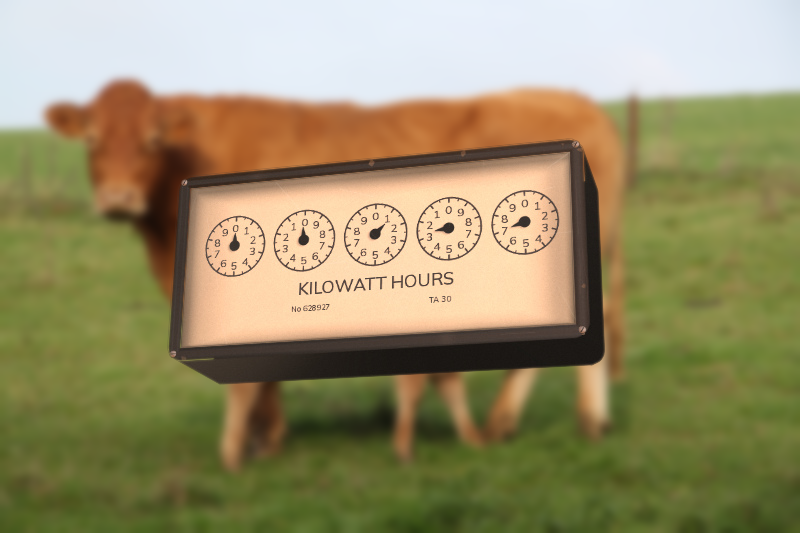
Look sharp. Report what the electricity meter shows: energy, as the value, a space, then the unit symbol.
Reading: 127 kWh
